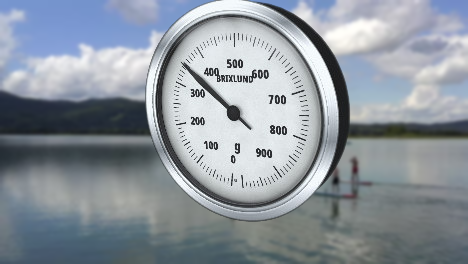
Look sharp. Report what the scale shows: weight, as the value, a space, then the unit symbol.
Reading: 350 g
